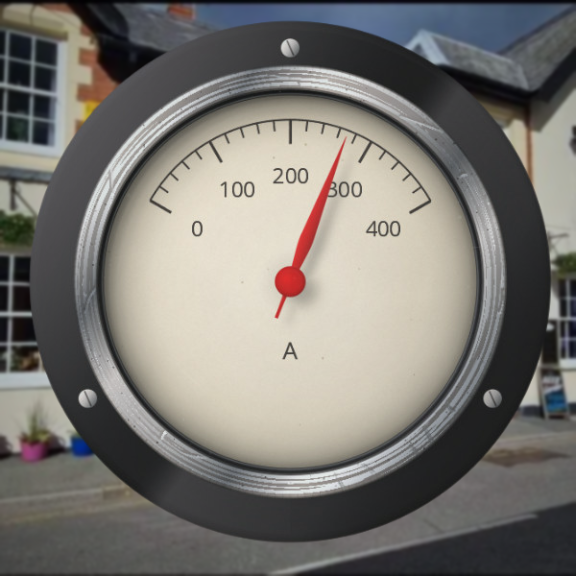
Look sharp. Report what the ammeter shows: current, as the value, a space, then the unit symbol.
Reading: 270 A
